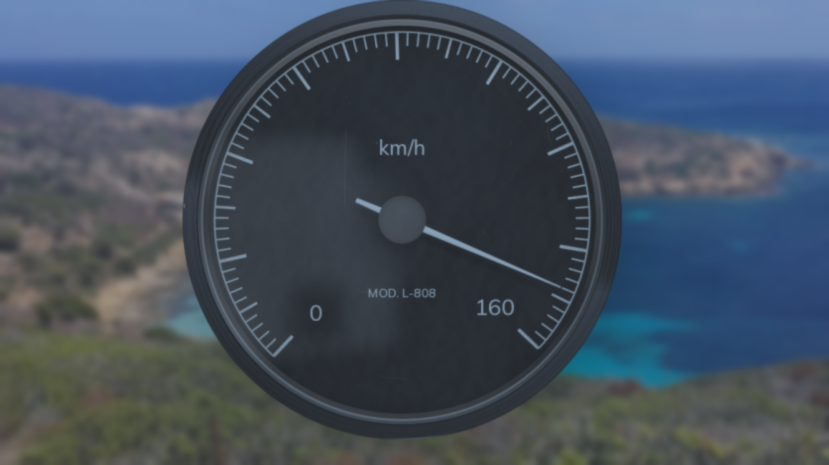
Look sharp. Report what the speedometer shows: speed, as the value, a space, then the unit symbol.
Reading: 148 km/h
